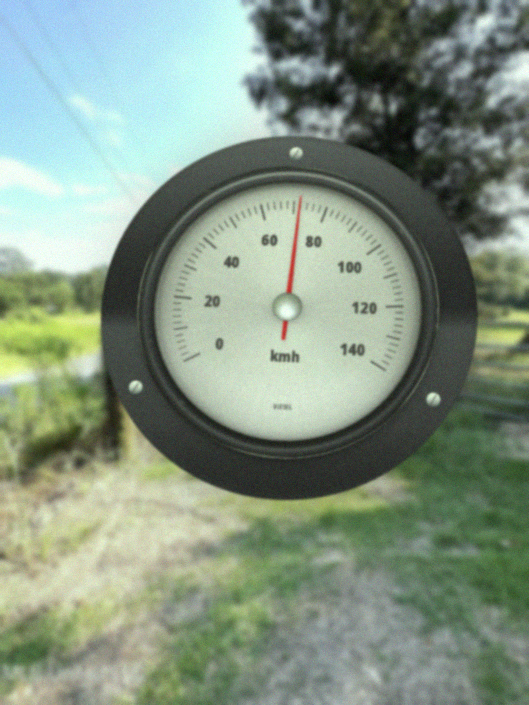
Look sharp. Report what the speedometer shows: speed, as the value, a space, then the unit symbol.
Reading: 72 km/h
